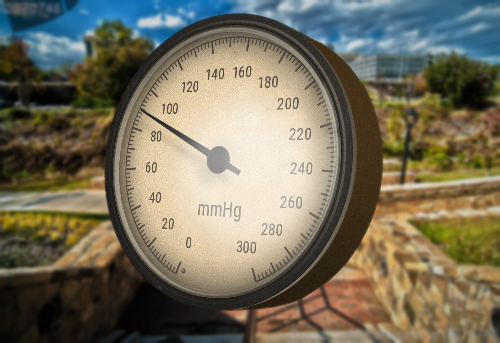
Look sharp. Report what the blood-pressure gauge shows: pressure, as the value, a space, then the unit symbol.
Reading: 90 mmHg
